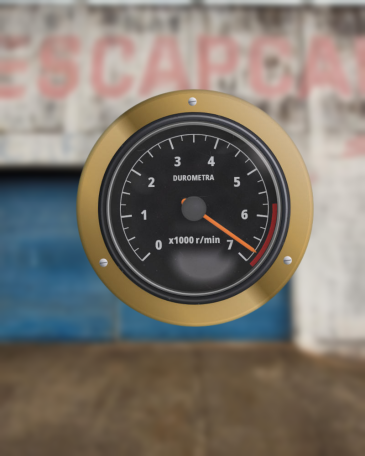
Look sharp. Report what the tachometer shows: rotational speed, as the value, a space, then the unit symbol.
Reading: 6750 rpm
